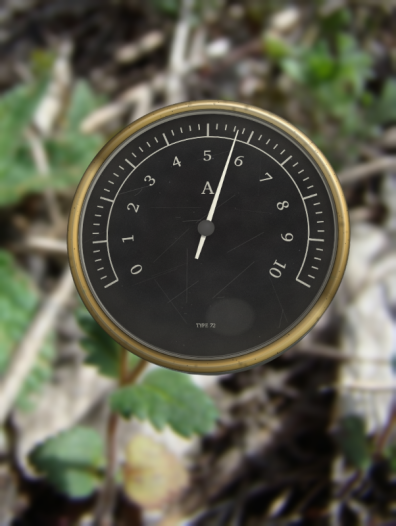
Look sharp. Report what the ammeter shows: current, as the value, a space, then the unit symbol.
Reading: 5.7 A
